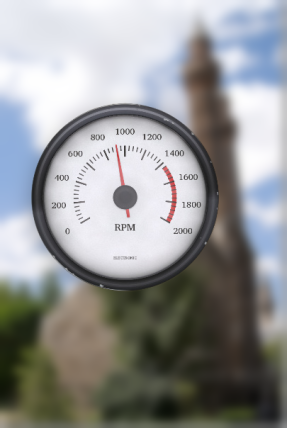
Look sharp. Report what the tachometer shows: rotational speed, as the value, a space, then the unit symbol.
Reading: 920 rpm
